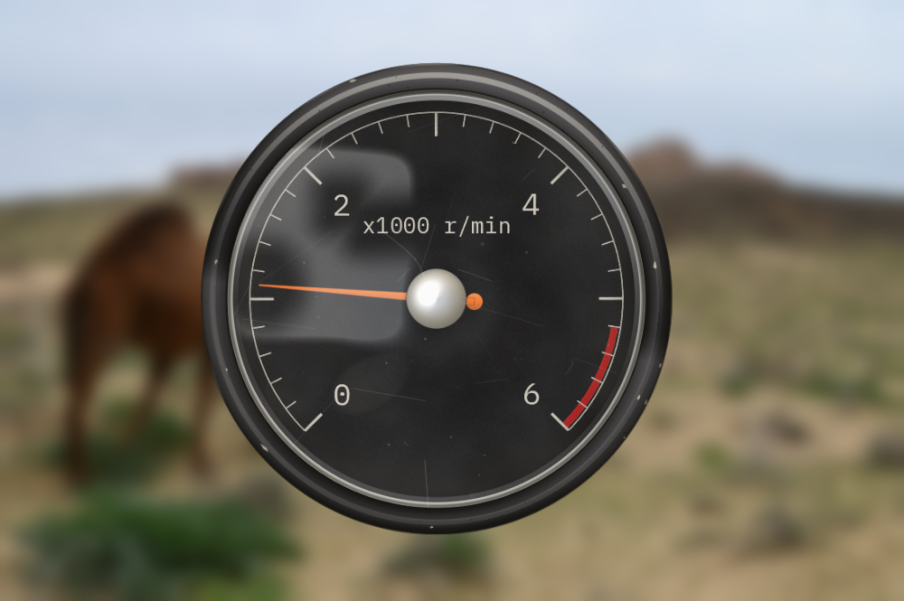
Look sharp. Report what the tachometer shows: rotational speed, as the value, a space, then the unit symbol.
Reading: 1100 rpm
